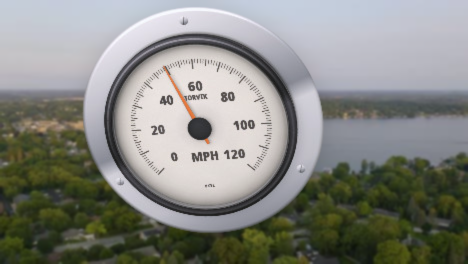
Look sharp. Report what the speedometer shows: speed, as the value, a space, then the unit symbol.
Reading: 50 mph
